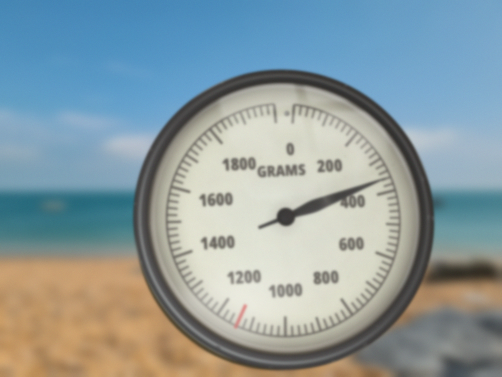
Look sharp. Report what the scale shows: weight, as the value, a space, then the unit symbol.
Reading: 360 g
